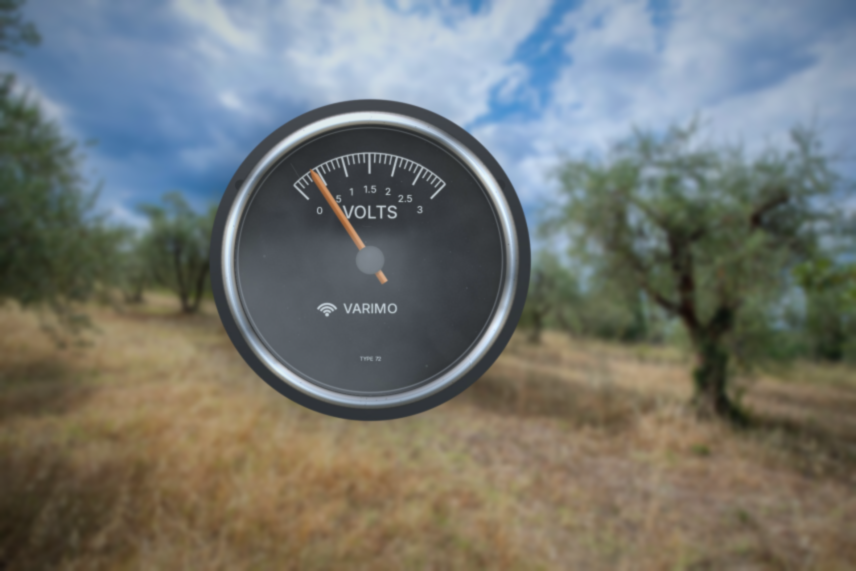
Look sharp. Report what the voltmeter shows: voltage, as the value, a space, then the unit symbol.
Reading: 0.4 V
